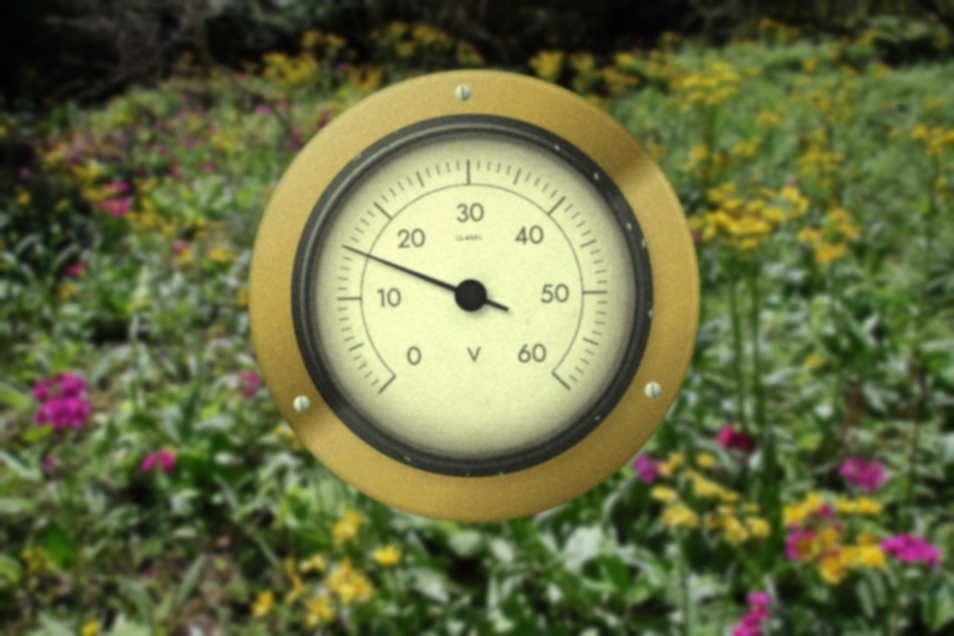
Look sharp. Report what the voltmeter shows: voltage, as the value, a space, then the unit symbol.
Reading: 15 V
